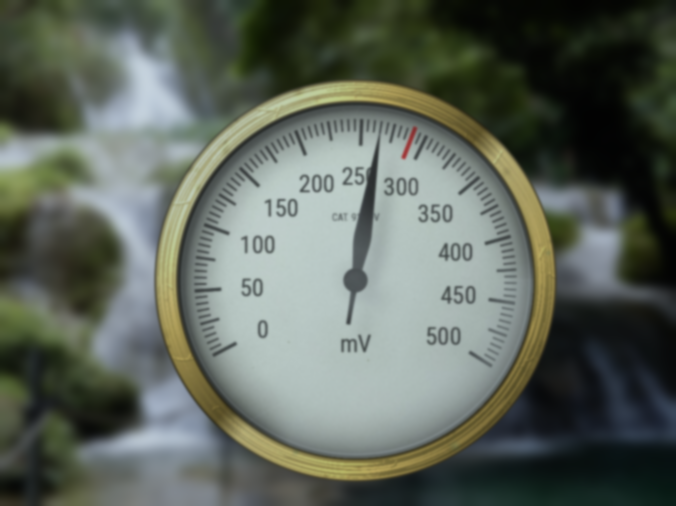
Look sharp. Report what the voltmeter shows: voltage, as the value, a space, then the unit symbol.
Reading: 265 mV
